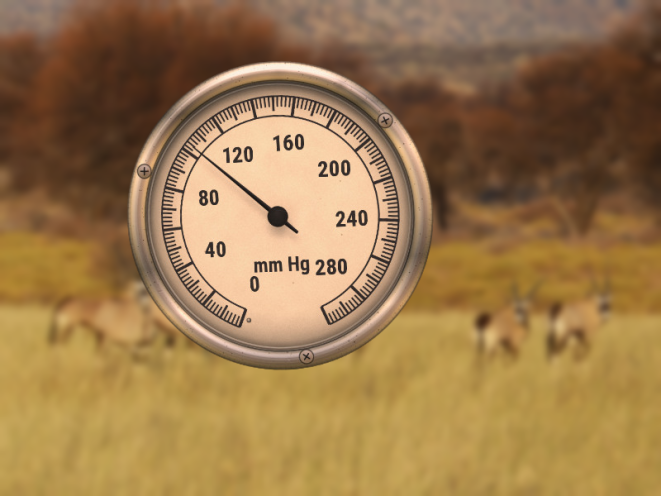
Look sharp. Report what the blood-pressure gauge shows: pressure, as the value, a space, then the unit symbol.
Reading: 104 mmHg
